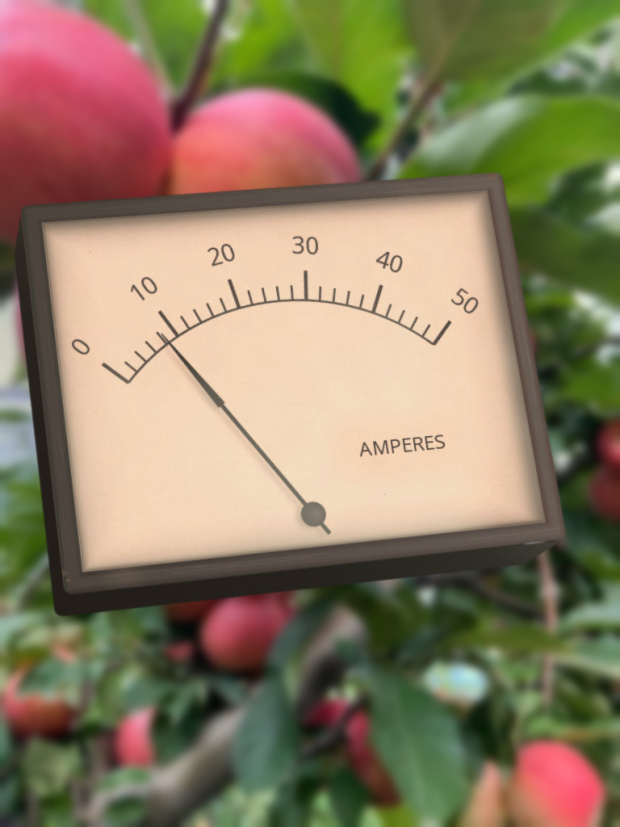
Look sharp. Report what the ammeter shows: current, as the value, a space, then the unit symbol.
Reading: 8 A
